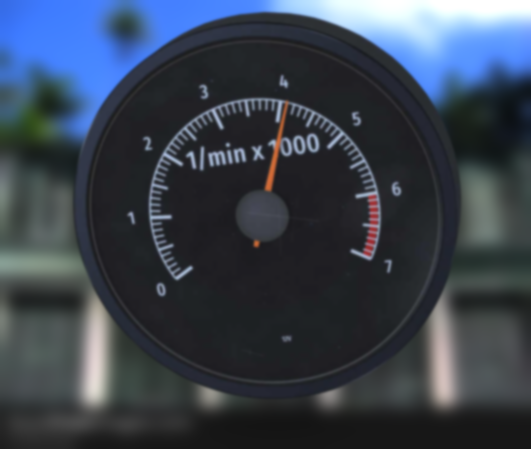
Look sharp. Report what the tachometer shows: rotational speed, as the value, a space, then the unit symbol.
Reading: 4100 rpm
